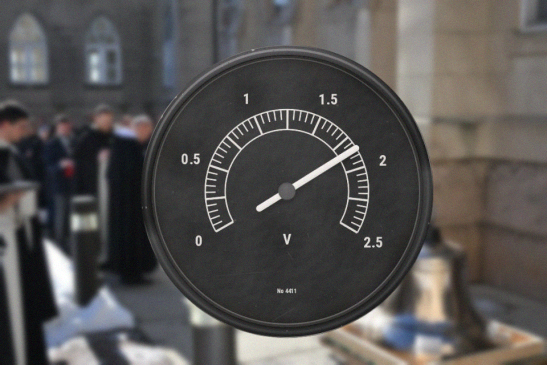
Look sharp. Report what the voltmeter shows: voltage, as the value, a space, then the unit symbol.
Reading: 1.85 V
